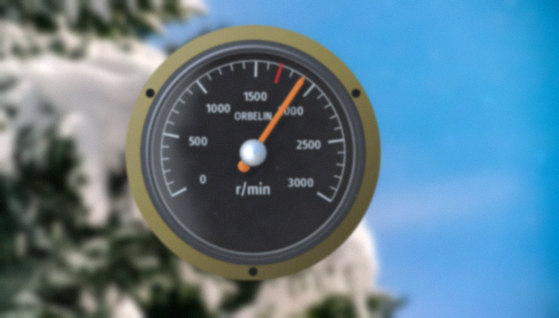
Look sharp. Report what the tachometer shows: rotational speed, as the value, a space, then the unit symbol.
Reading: 1900 rpm
